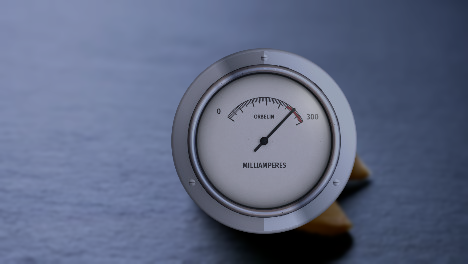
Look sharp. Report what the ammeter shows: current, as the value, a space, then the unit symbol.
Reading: 250 mA
